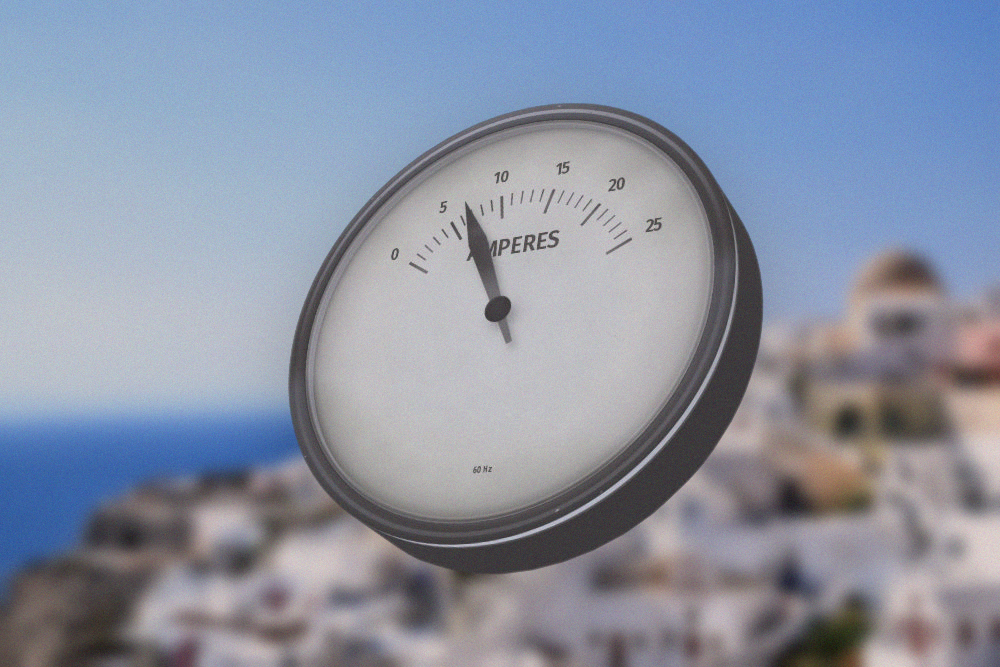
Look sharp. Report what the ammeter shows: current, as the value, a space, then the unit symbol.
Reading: 7 A
